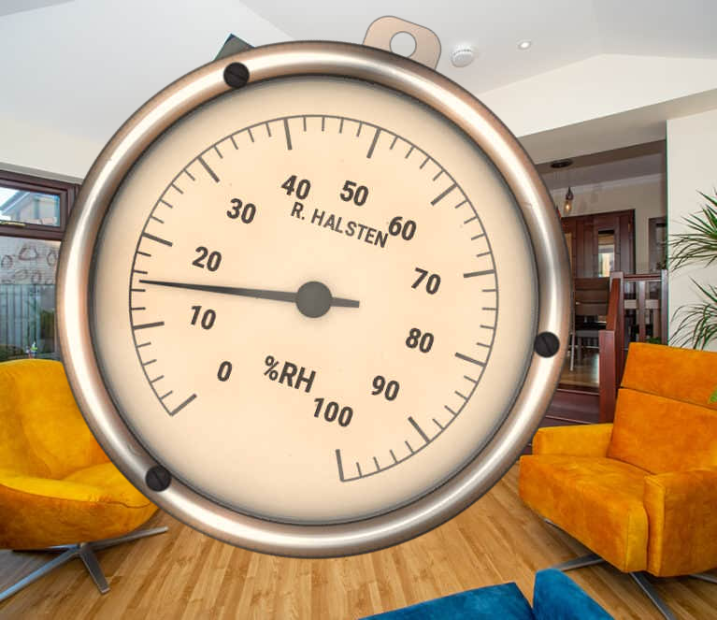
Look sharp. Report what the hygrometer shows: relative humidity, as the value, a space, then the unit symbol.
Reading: 15 %
